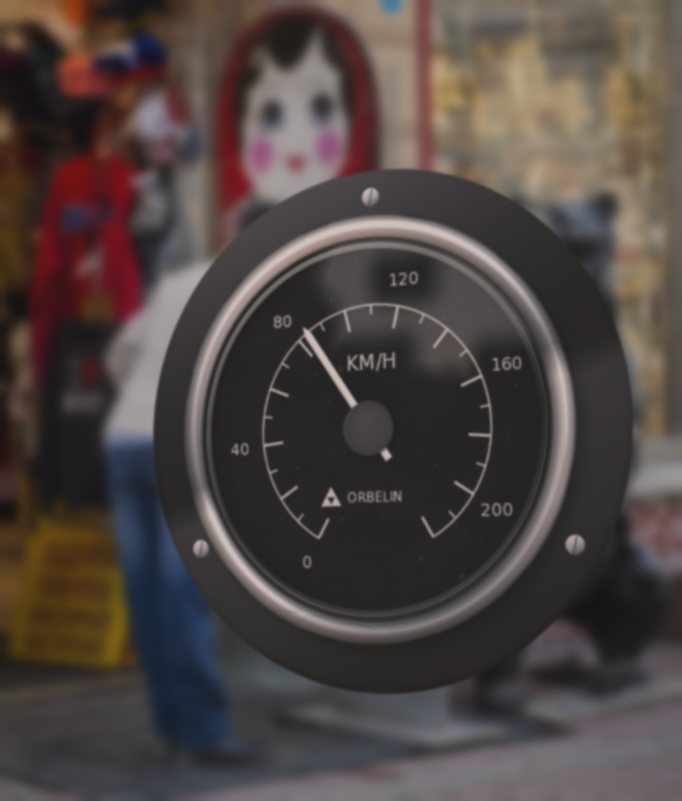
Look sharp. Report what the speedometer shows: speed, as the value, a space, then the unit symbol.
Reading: 85 km/h
